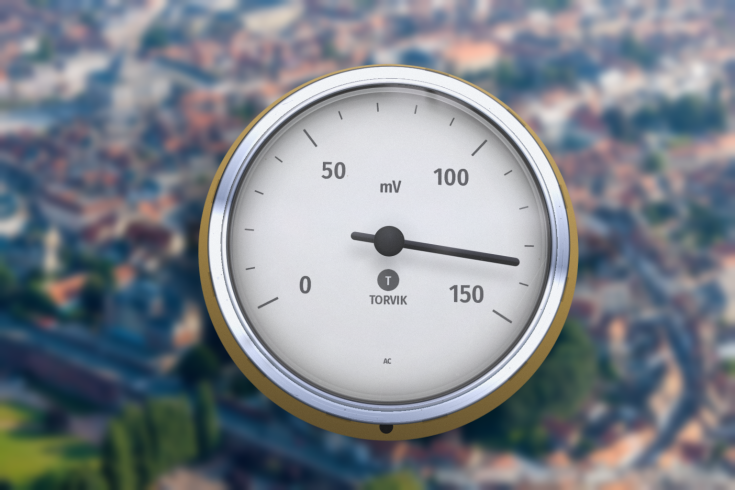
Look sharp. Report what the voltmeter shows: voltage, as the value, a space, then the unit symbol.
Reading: 135 mV
